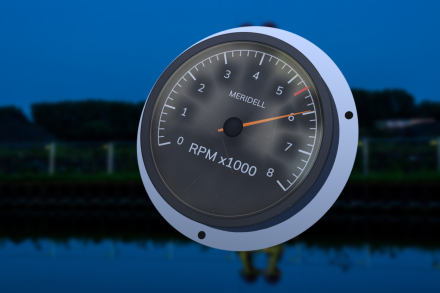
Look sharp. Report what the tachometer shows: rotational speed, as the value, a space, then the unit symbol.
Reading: 6000 rpm
